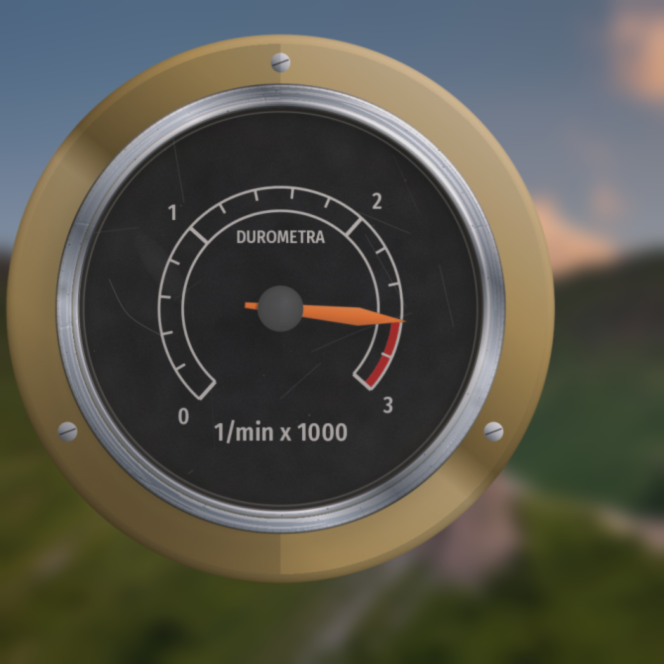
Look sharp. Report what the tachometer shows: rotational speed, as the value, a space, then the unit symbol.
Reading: 2600 rpm
